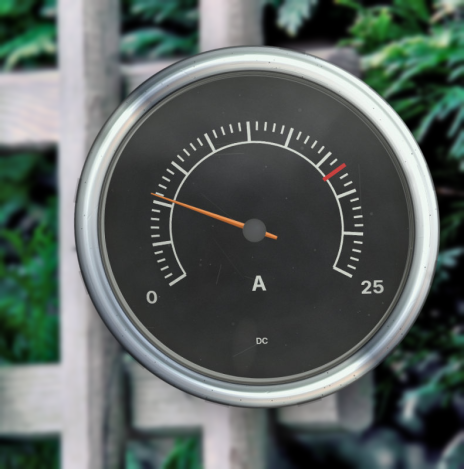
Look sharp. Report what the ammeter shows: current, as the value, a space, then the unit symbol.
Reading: 5.5 A
